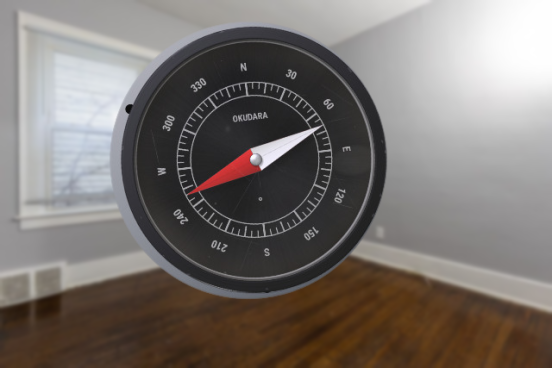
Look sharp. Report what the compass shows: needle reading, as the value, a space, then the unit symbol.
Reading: 250 °
